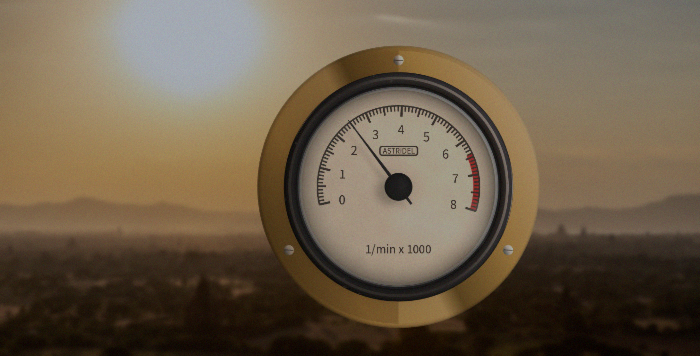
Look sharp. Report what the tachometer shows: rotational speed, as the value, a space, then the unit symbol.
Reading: 2500 rpm
